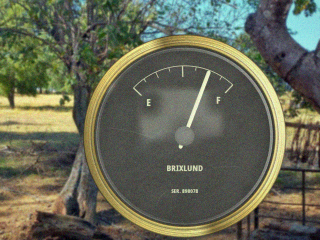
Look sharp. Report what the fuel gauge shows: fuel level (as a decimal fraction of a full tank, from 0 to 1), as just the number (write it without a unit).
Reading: 0.75
